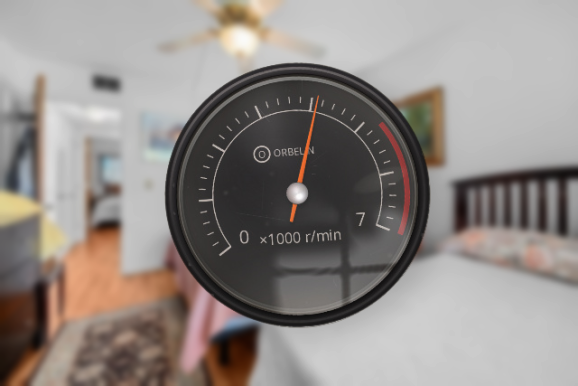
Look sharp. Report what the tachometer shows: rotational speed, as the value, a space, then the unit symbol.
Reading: 4100 rpm
